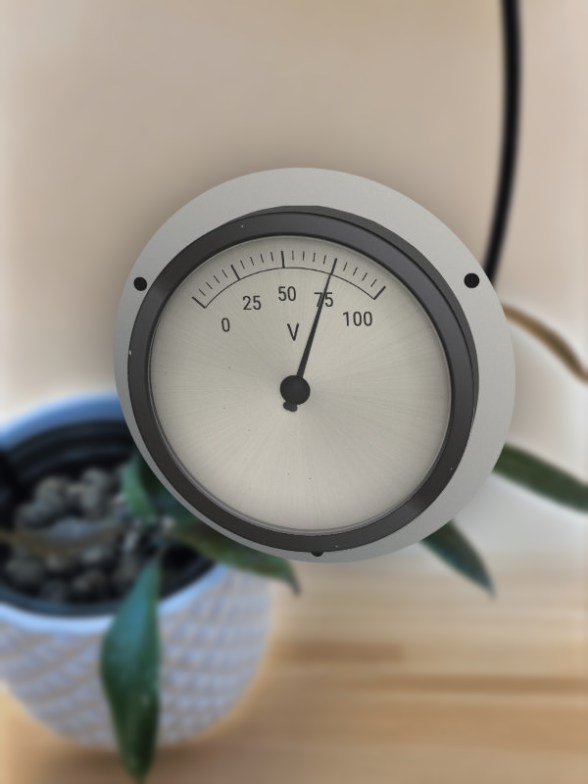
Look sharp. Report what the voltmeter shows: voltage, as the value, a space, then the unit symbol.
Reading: 75 V
